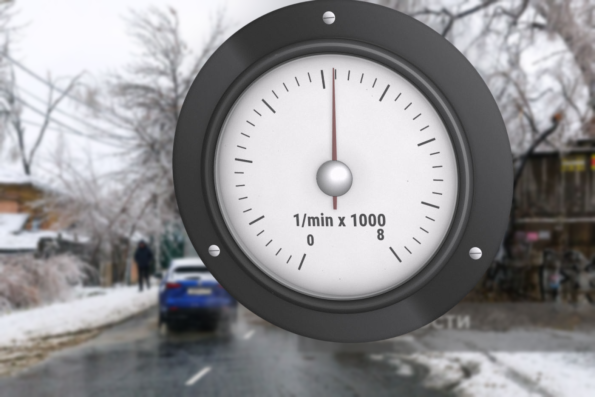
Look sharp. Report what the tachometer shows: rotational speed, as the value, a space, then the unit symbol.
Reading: 4200 rpm
